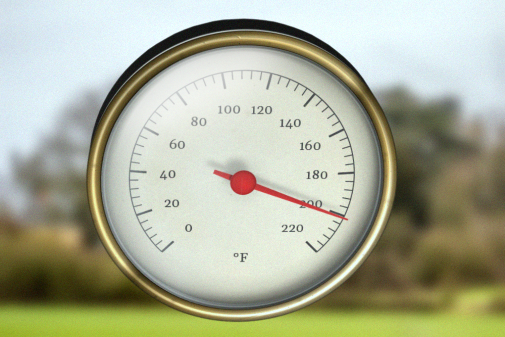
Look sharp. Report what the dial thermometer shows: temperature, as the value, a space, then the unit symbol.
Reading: 200 °F
